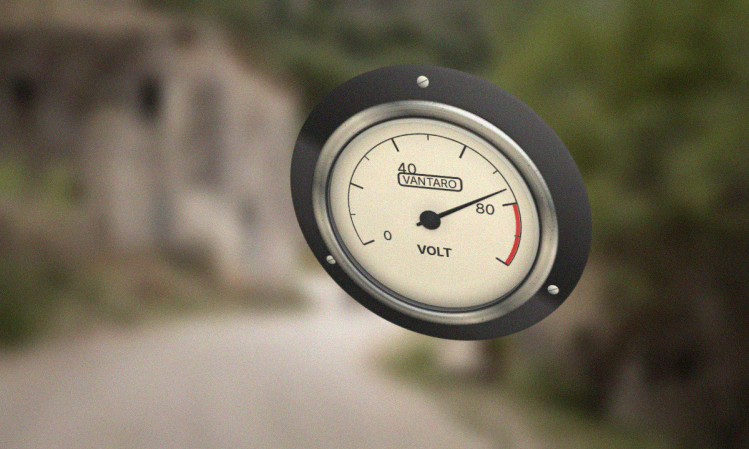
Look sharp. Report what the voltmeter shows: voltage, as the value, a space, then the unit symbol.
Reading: 75 V
